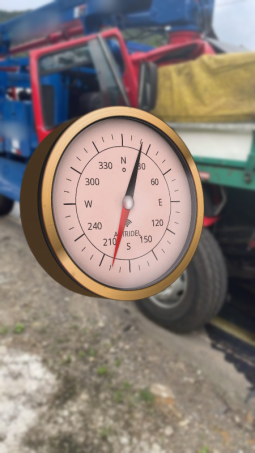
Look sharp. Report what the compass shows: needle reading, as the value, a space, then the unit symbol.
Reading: 200 °
